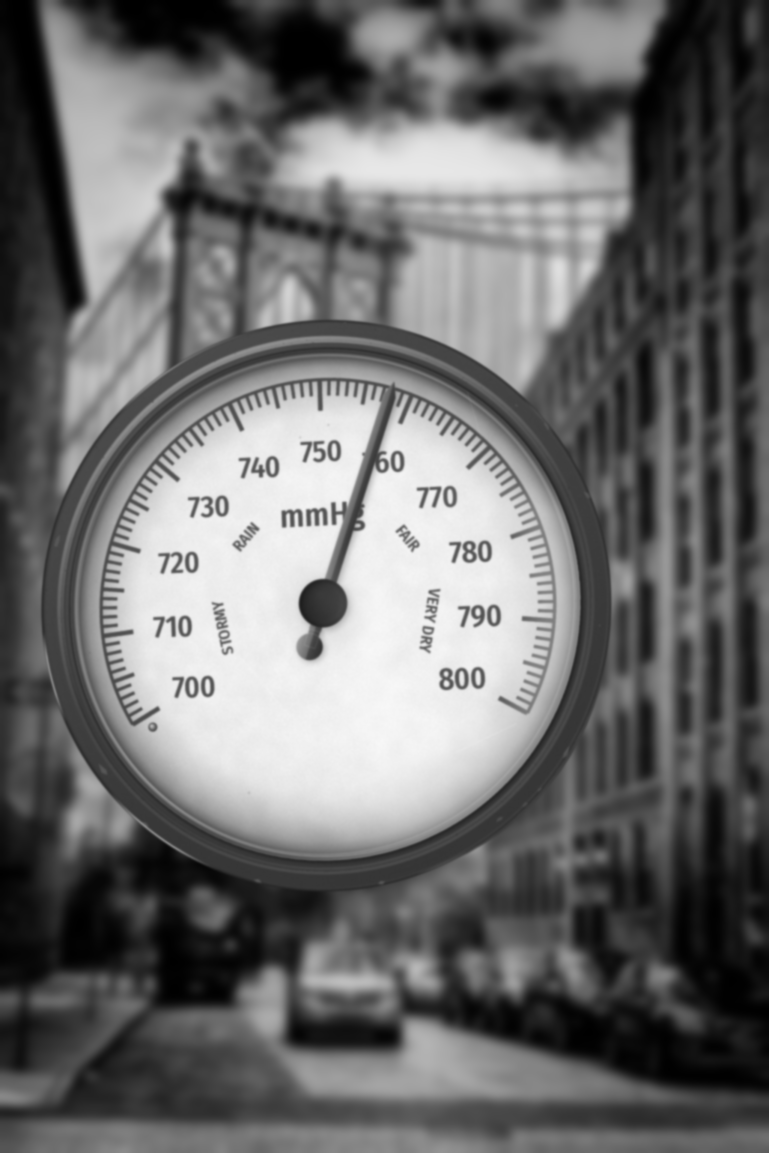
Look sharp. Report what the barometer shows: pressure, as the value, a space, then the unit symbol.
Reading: 758 mmHg
